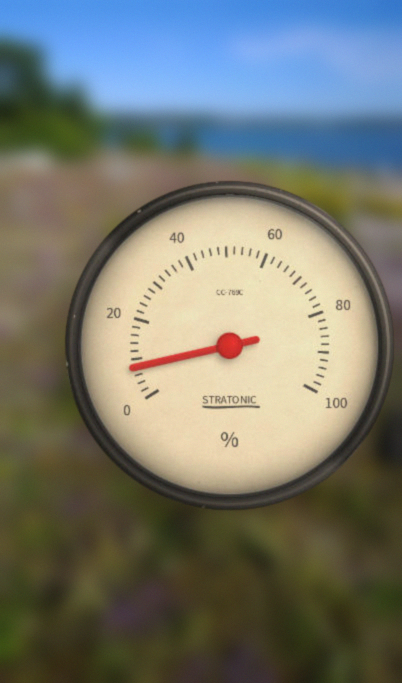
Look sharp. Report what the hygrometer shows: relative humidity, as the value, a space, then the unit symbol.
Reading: 8 %
